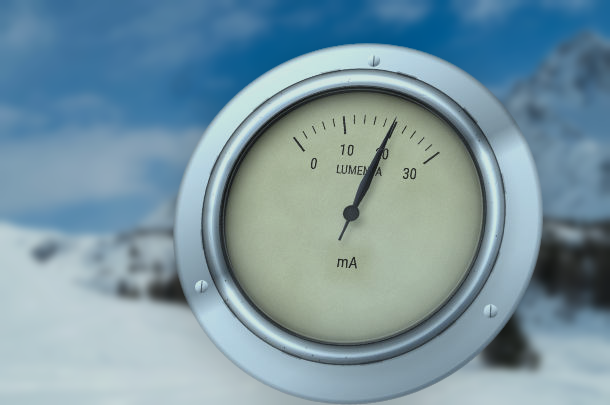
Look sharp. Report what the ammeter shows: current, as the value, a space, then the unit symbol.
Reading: 20 mA
